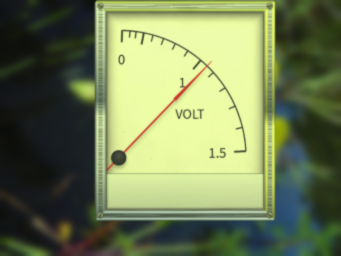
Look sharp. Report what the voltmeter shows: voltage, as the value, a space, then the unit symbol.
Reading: 1.05 V
